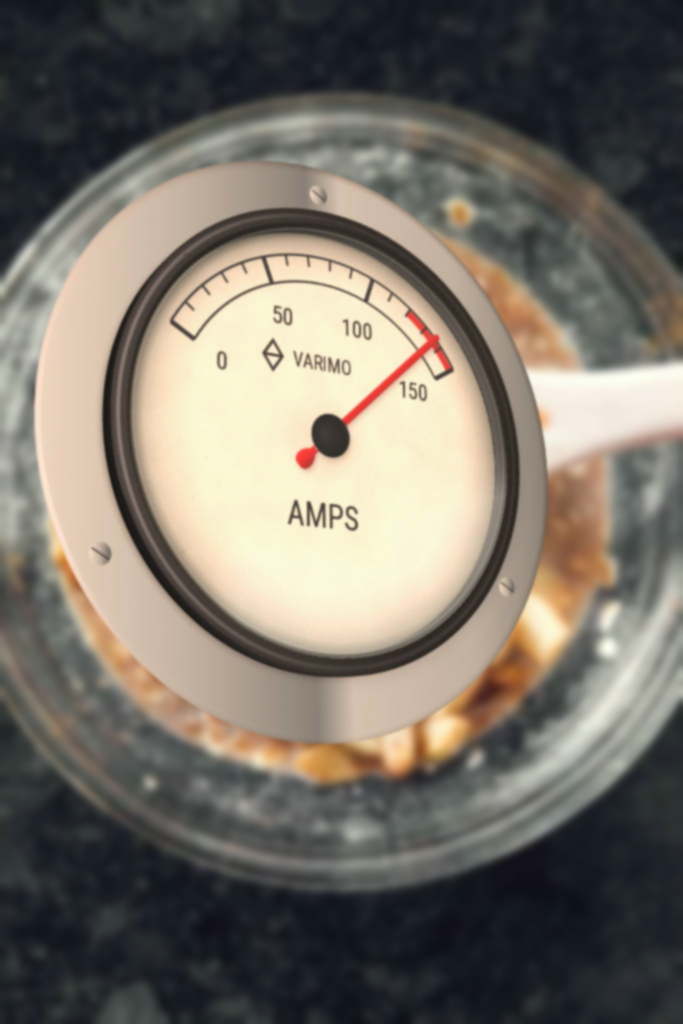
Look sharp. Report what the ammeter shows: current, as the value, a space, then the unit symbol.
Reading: 135 A
